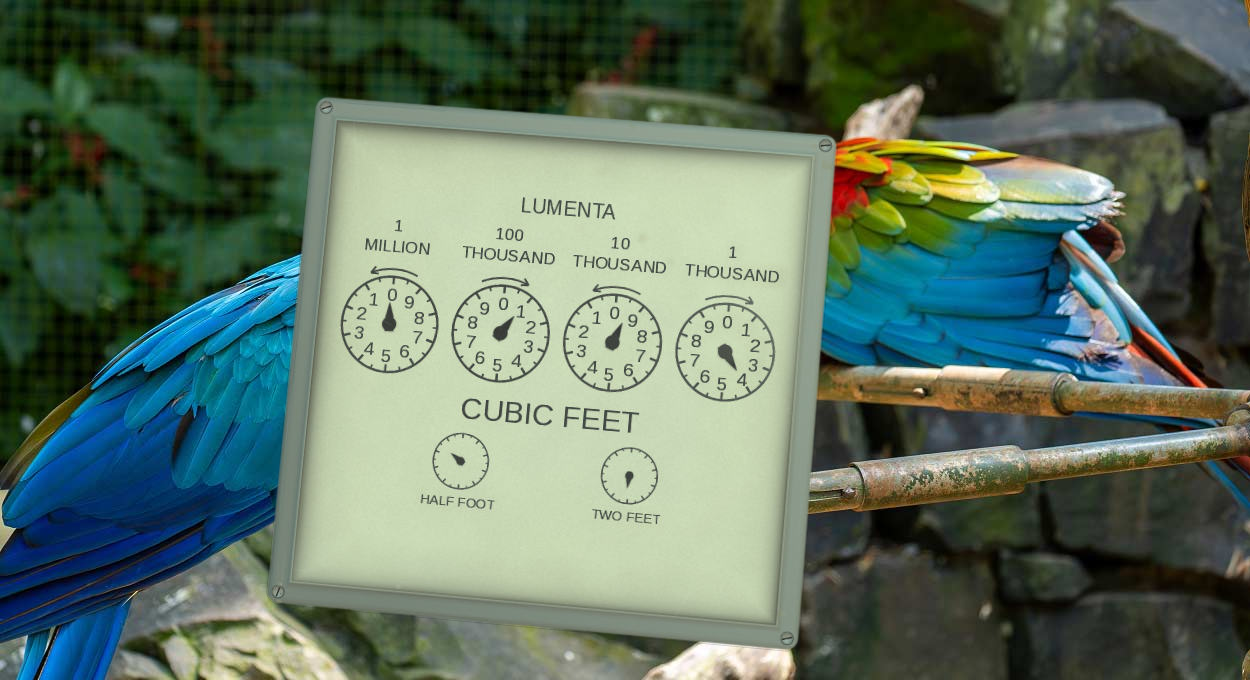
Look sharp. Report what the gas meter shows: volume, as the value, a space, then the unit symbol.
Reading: 9400 ft³
